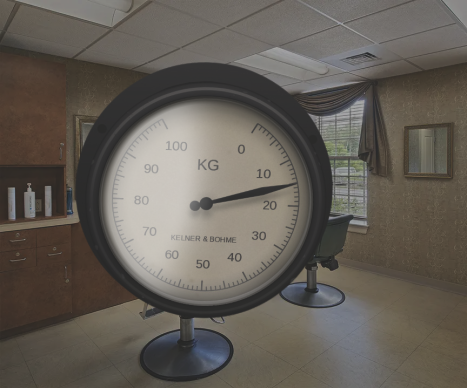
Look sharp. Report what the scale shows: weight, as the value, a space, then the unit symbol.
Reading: 15 kg
